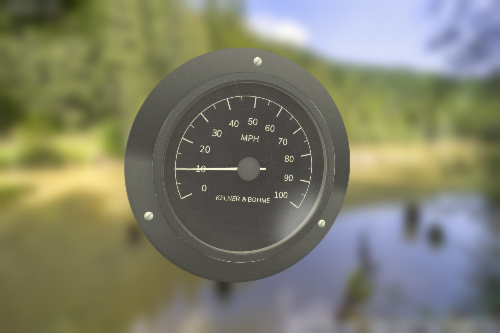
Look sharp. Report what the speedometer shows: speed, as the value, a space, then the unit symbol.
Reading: 10 mph
